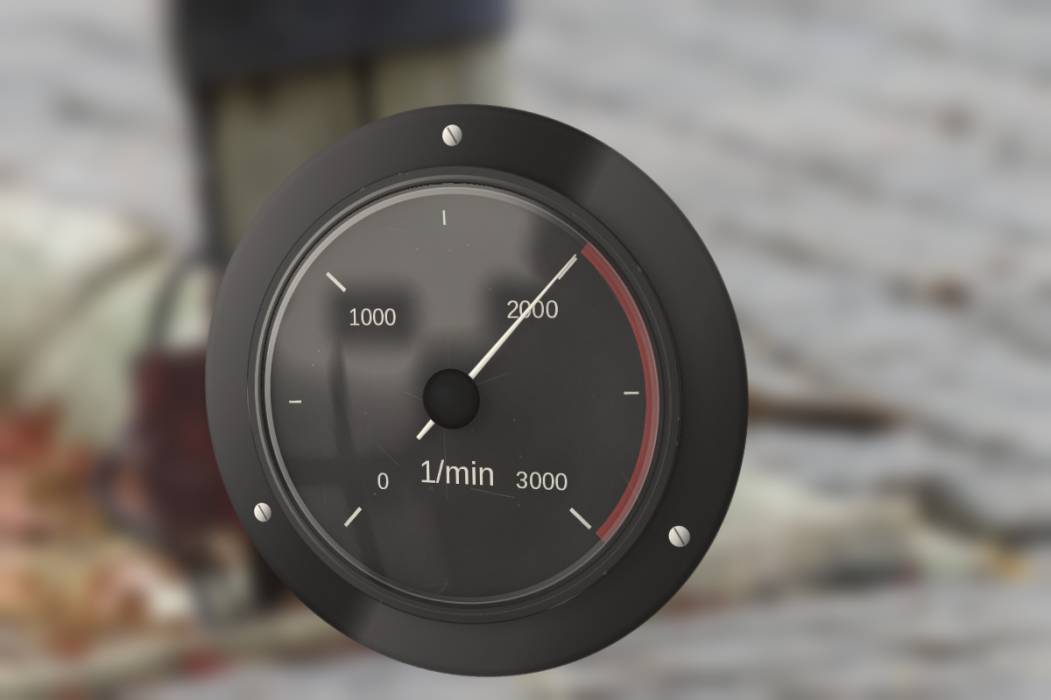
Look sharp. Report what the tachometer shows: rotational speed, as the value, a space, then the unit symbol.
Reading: 2000 rpm
